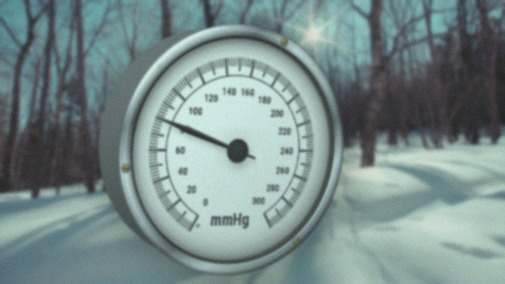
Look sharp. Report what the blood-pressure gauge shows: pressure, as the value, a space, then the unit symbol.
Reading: 80 mmHg
